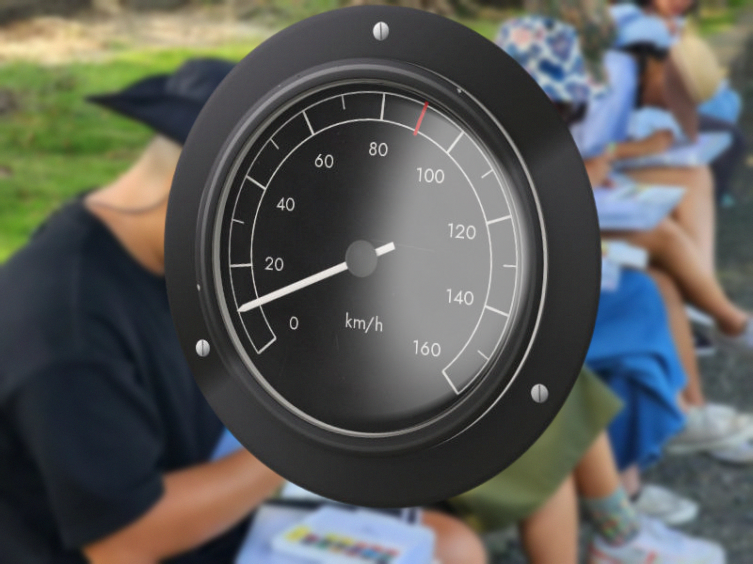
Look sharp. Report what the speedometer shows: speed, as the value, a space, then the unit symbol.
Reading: 10 km/h
